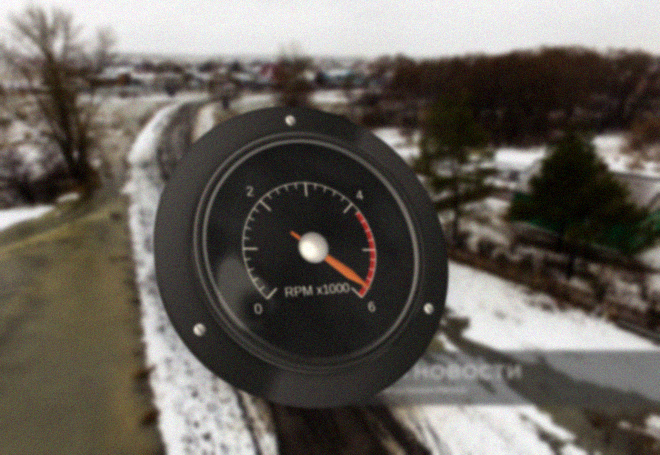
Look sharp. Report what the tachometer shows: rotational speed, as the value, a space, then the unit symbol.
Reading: 5800 rpm
